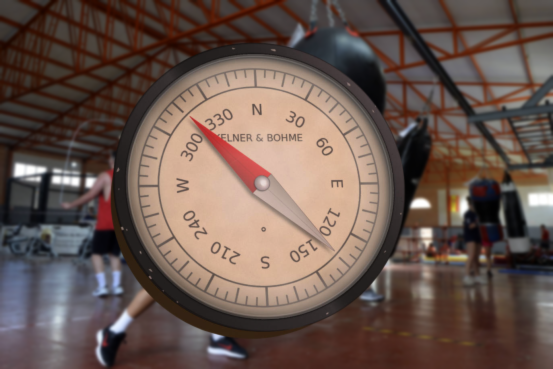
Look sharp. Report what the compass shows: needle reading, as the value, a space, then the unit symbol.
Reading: 315 °
